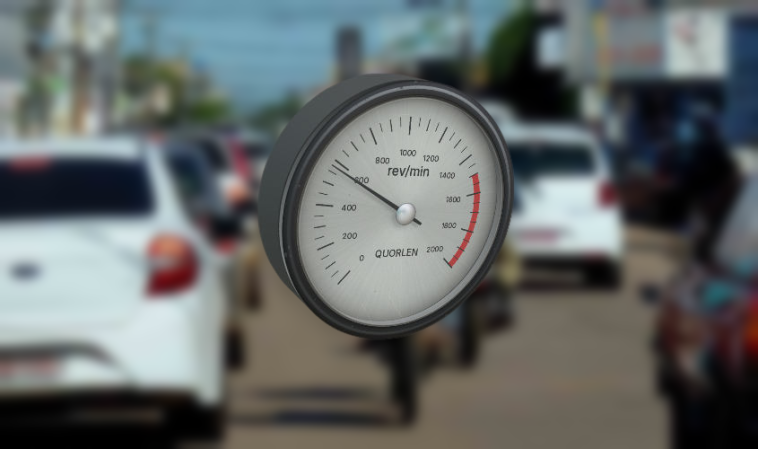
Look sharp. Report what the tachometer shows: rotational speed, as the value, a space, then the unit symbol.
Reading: 575 rpm
